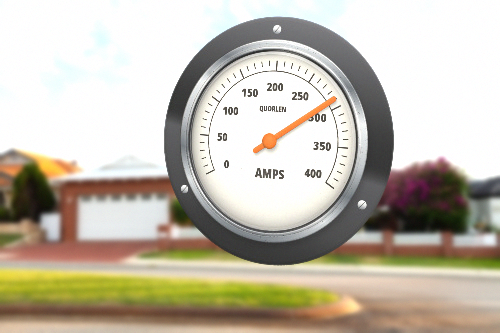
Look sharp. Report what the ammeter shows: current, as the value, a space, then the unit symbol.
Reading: 290 A
